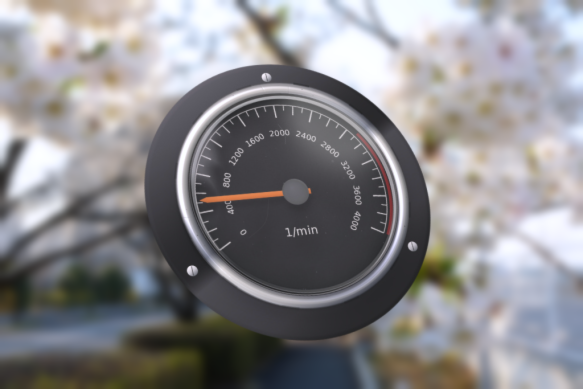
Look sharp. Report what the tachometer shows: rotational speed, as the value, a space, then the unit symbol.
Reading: 500 rpm
